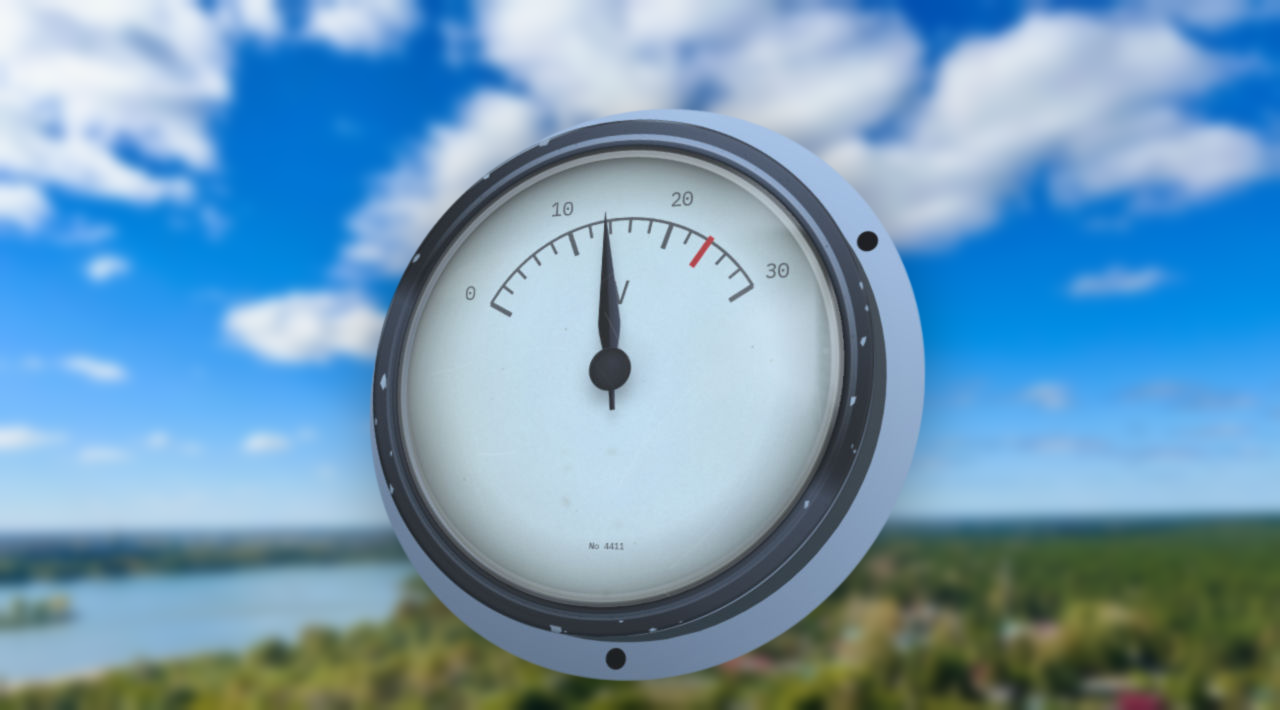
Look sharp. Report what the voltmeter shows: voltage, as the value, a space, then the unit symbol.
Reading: 14 V
